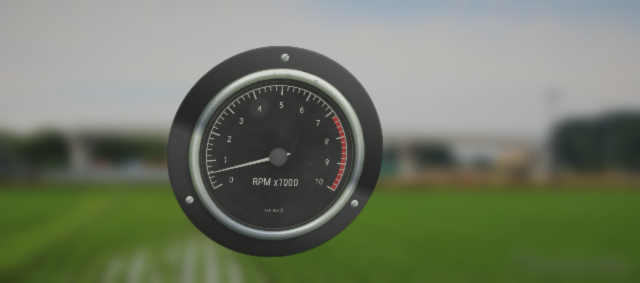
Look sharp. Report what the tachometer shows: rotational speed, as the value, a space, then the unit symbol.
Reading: 600 rpm
